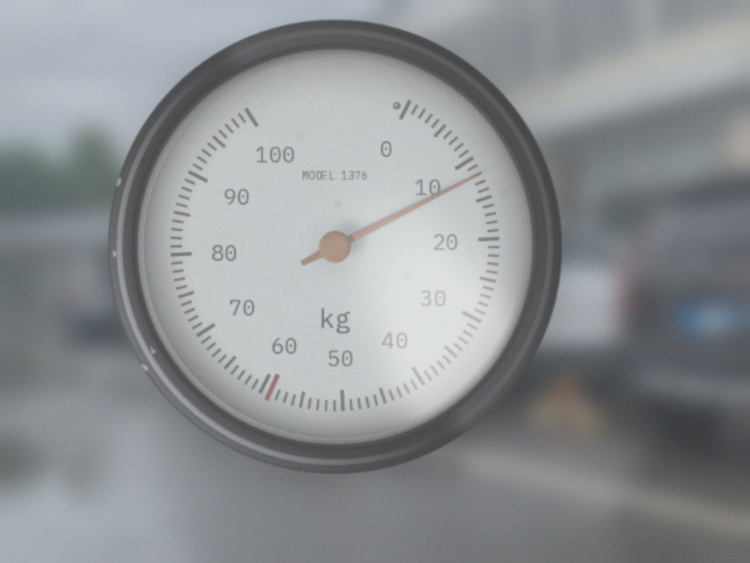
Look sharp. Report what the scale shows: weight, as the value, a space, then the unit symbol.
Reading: 12 kg
